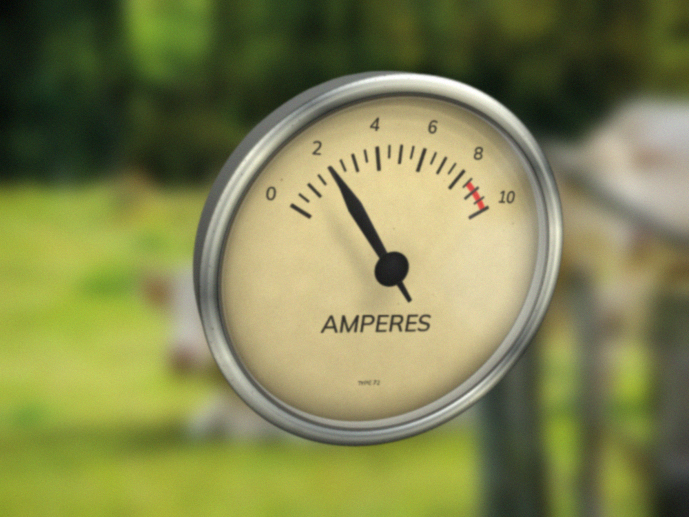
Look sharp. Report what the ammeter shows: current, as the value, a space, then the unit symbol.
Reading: 2 A
